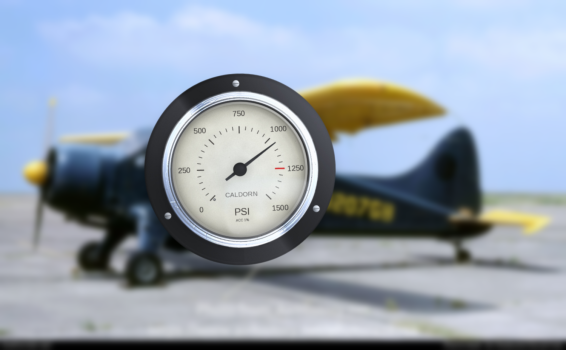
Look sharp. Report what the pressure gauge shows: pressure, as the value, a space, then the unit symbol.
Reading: 1050 psi
